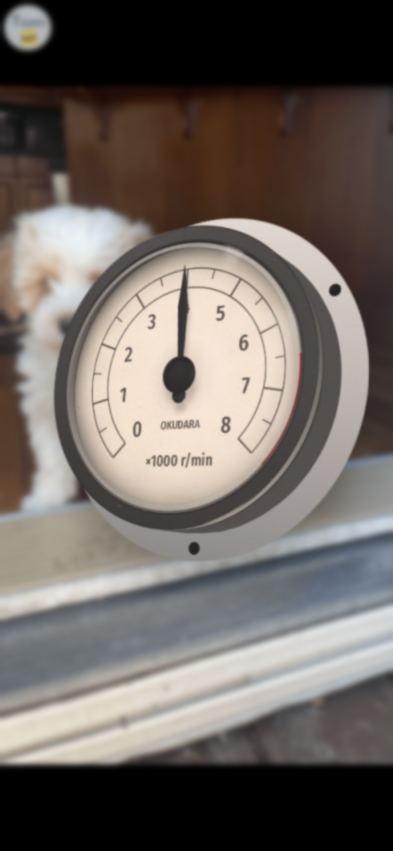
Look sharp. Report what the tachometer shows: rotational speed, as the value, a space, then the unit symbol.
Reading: 4000 rpm
